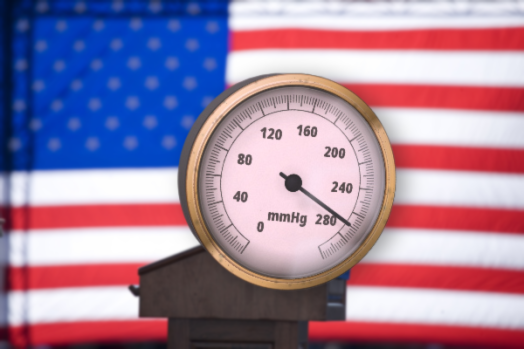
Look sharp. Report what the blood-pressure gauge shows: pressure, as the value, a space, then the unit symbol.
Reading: 270 mmHg
